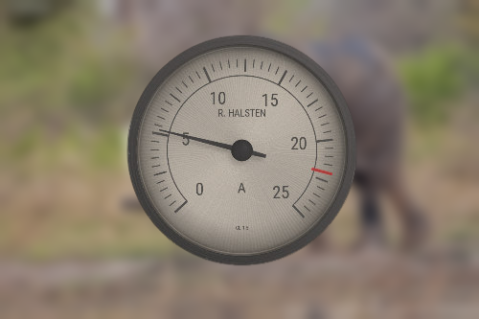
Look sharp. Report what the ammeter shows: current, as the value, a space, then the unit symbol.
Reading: 5.25 A
